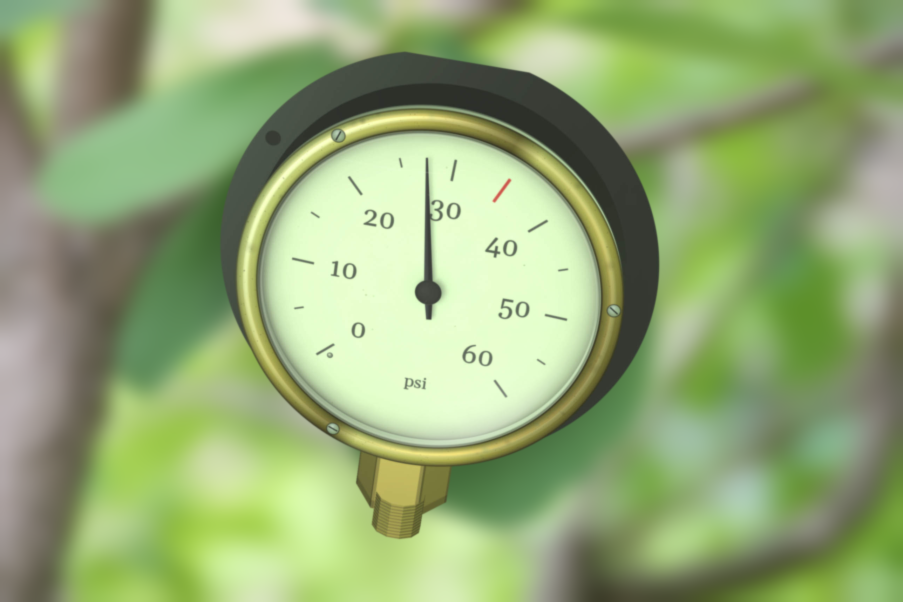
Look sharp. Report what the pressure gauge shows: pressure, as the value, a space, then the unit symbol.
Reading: 27.5 psi
